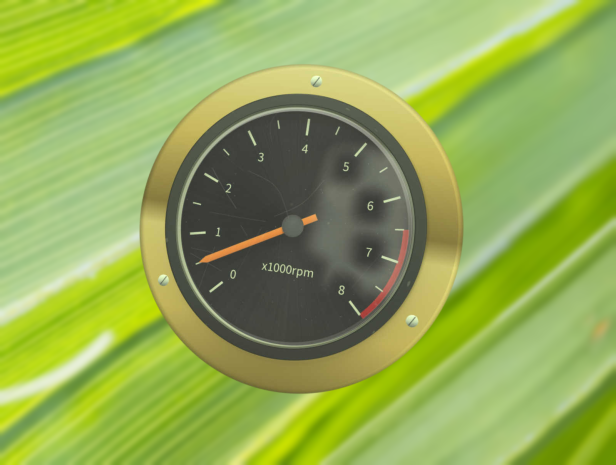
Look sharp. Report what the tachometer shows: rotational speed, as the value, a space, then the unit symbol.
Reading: 500 rpm
